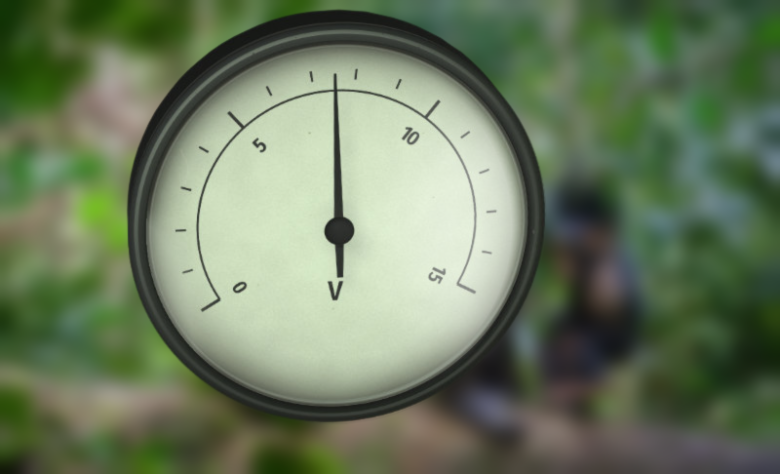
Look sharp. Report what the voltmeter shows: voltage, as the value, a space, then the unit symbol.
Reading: 7.5 V
